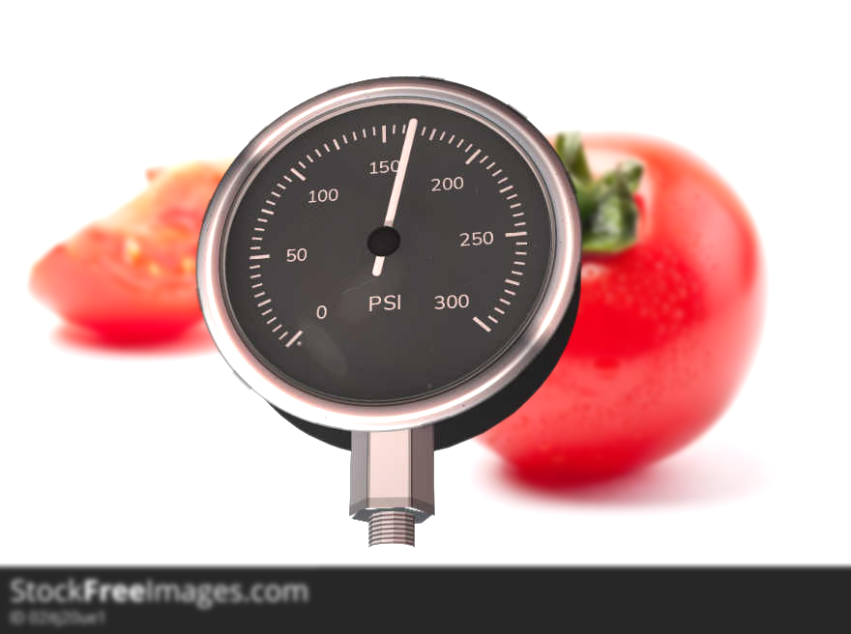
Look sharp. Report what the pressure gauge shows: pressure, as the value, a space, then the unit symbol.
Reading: 165 psi
